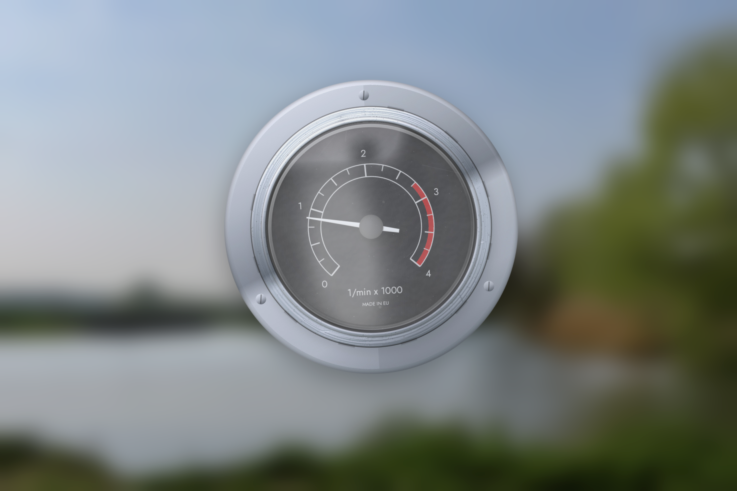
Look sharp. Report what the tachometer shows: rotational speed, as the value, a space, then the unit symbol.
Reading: 875 rpm
